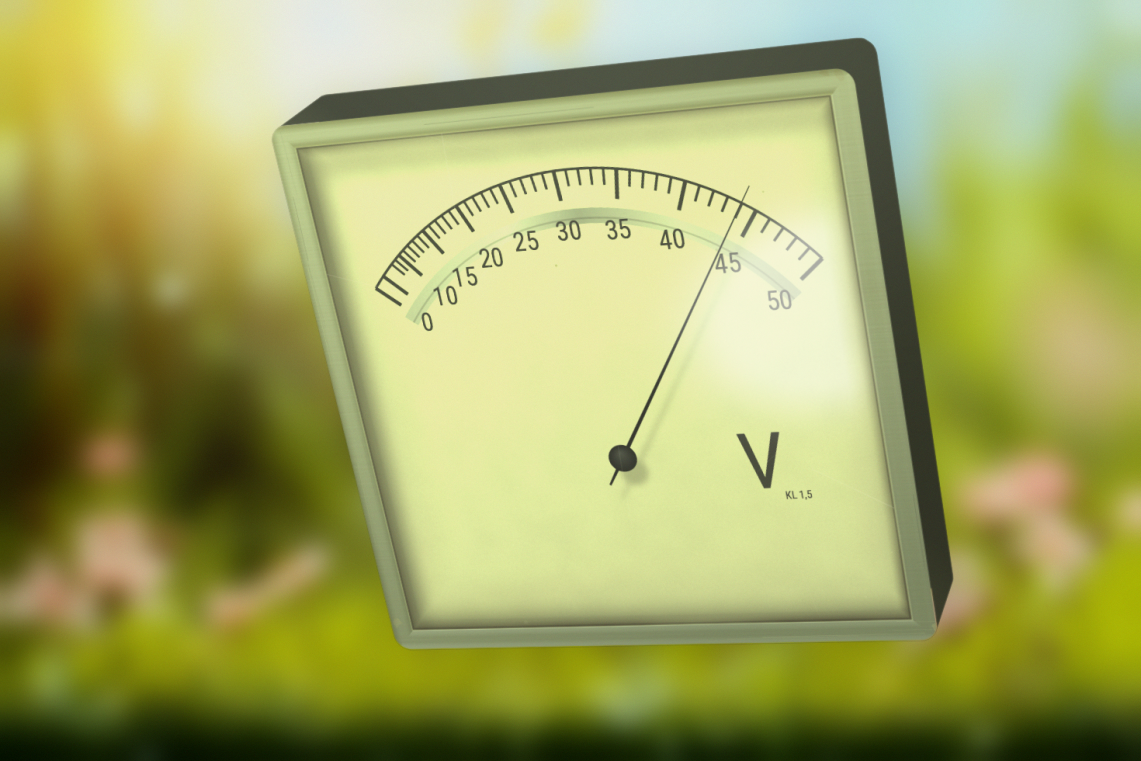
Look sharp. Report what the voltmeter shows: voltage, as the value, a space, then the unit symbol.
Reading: 44 V
